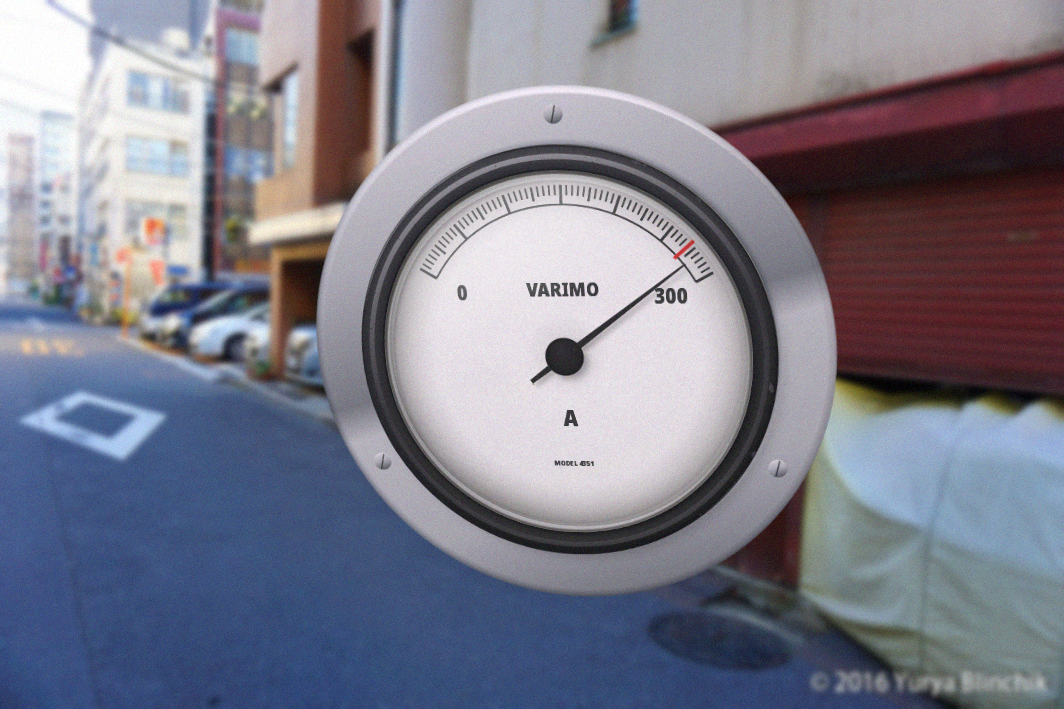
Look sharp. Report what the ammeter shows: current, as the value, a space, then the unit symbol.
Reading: 280 A
